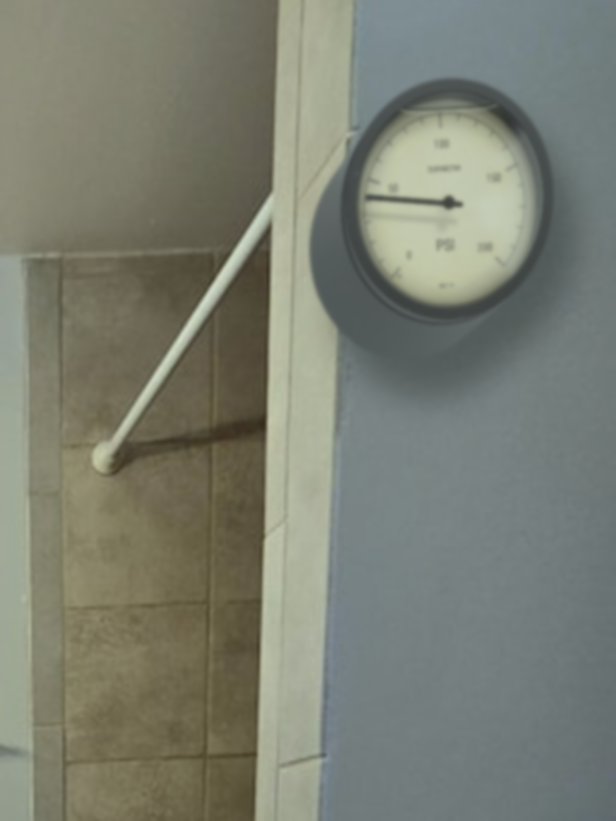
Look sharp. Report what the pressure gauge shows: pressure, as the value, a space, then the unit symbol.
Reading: 40 psi
